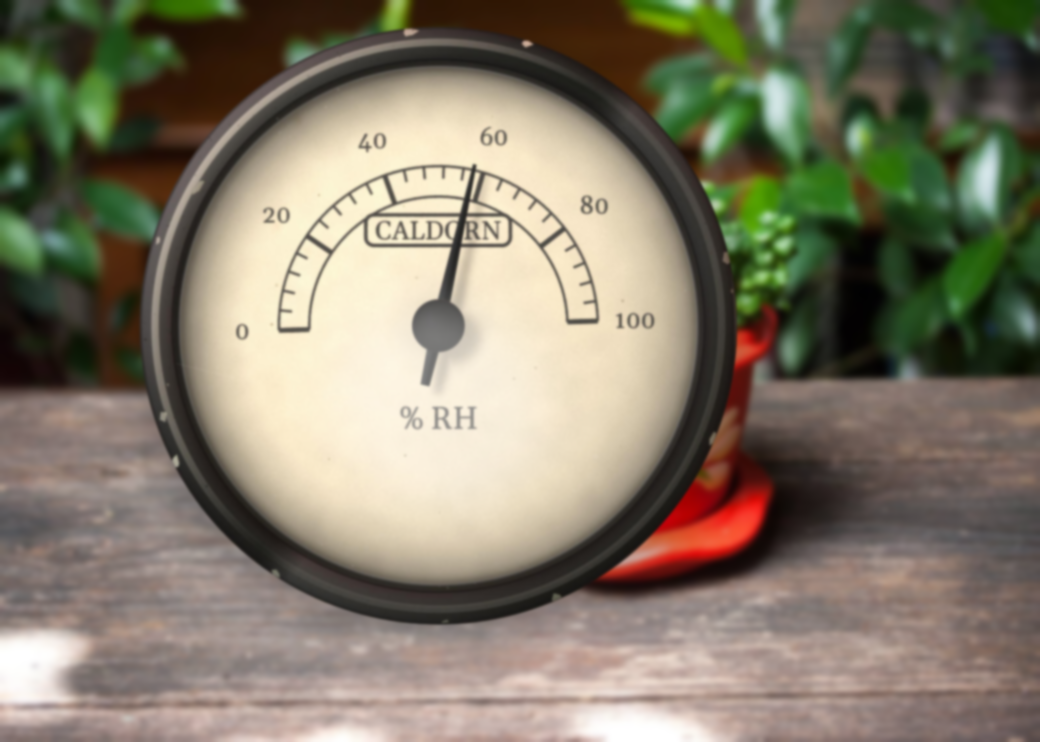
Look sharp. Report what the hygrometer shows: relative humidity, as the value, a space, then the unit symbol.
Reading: 58 %
